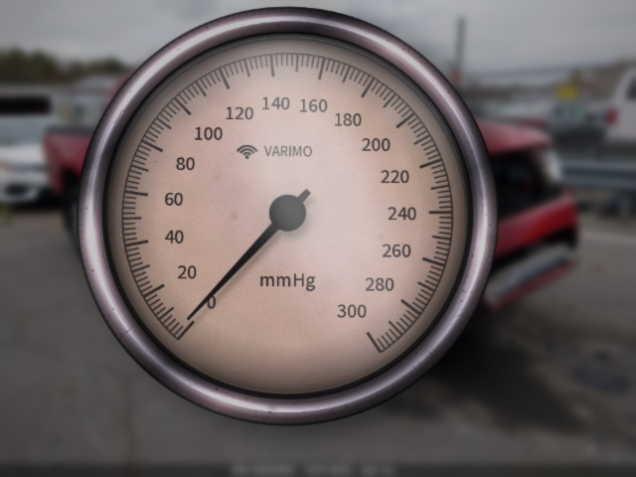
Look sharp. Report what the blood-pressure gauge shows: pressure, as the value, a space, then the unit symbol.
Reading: 2 mmHg
